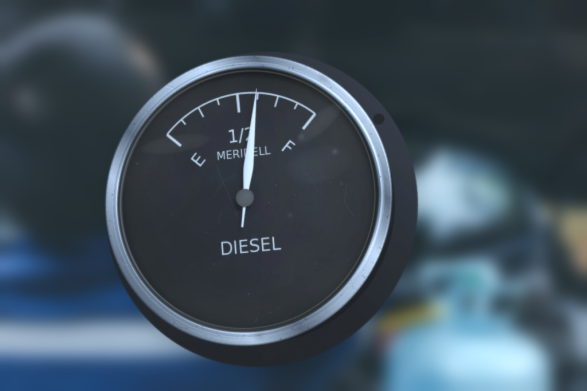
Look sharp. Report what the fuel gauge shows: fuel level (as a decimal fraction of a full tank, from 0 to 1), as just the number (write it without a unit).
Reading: 0.625
